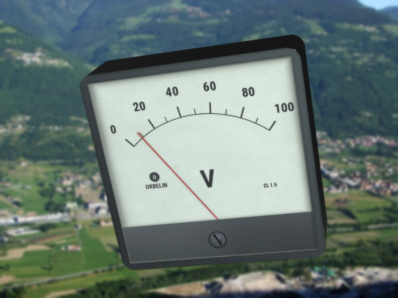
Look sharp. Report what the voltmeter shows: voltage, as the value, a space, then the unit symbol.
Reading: 10 V
